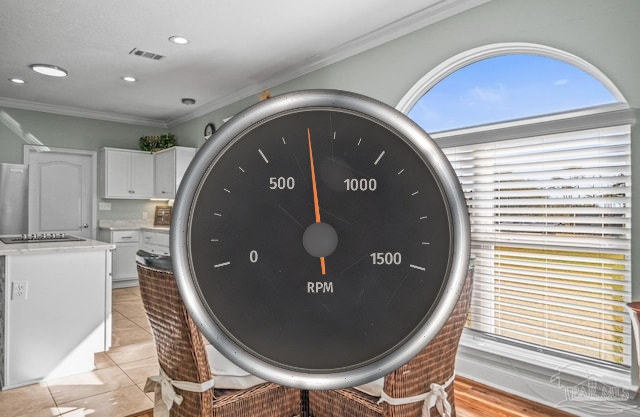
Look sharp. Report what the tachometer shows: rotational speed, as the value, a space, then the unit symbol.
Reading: 700 rpm
